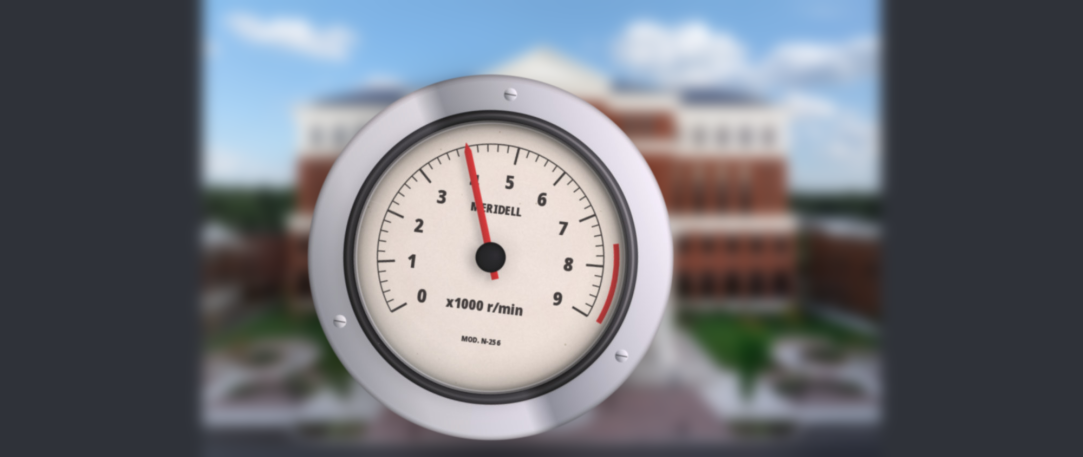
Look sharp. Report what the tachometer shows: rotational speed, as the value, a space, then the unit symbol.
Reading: 4000 rpm
